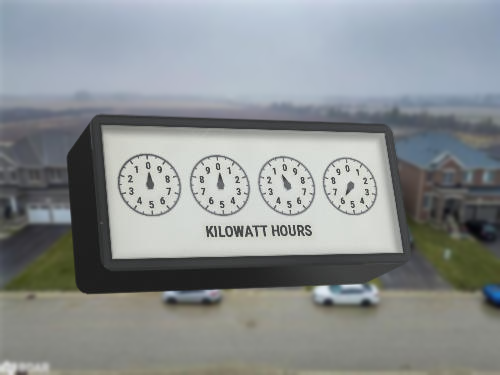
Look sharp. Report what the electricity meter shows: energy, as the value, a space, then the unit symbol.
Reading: 6 kWh
